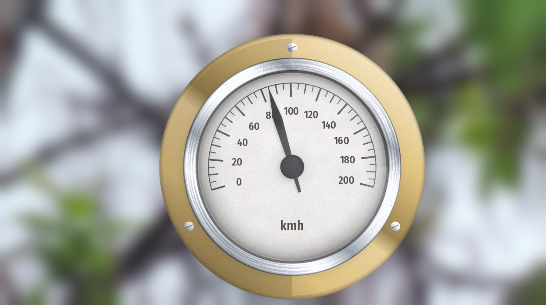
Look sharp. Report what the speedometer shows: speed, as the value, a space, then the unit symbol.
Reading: 85 km/h
